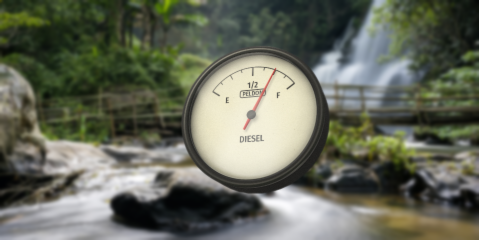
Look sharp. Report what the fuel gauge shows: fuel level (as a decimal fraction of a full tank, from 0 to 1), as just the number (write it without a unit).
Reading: 0.75
